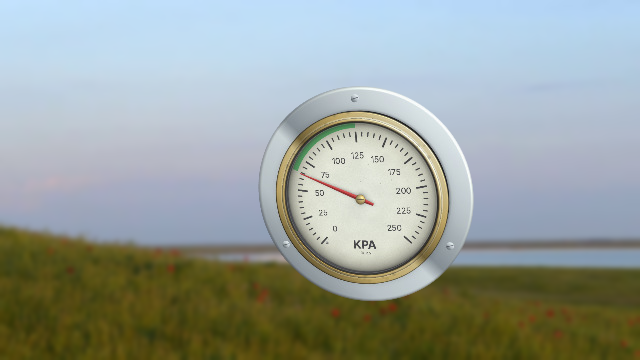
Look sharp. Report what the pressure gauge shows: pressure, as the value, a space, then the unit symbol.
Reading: 65 kPa
